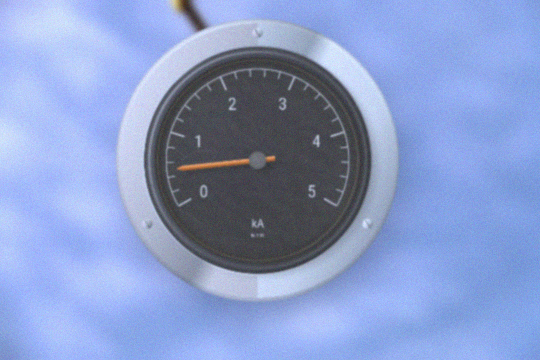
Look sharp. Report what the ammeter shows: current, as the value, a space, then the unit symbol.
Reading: 0.5 kA
